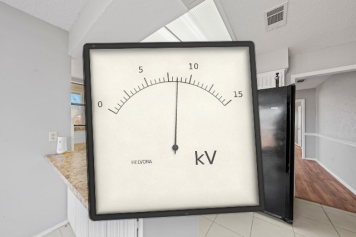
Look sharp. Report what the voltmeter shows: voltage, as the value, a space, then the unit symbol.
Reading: 8.5 kV
